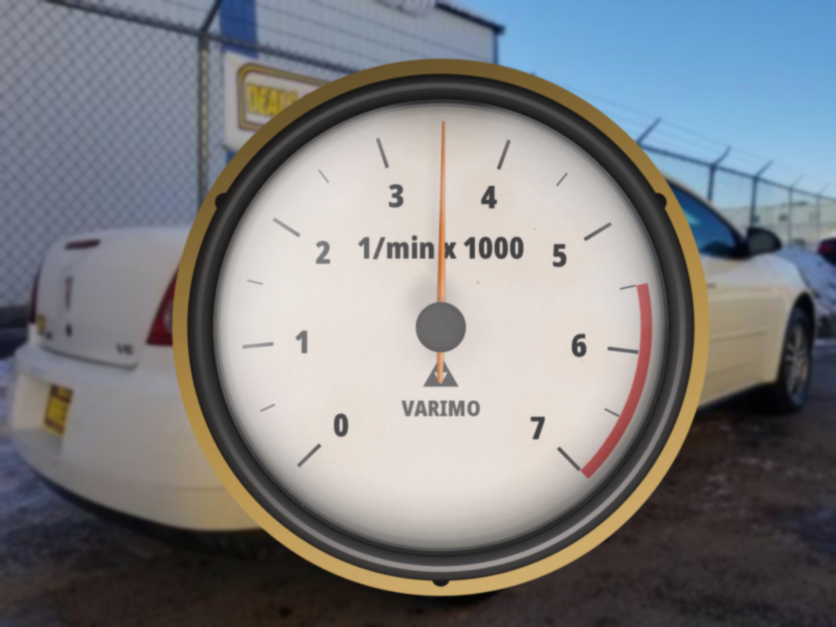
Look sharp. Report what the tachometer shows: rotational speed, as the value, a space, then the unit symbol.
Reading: 3500 rpm
